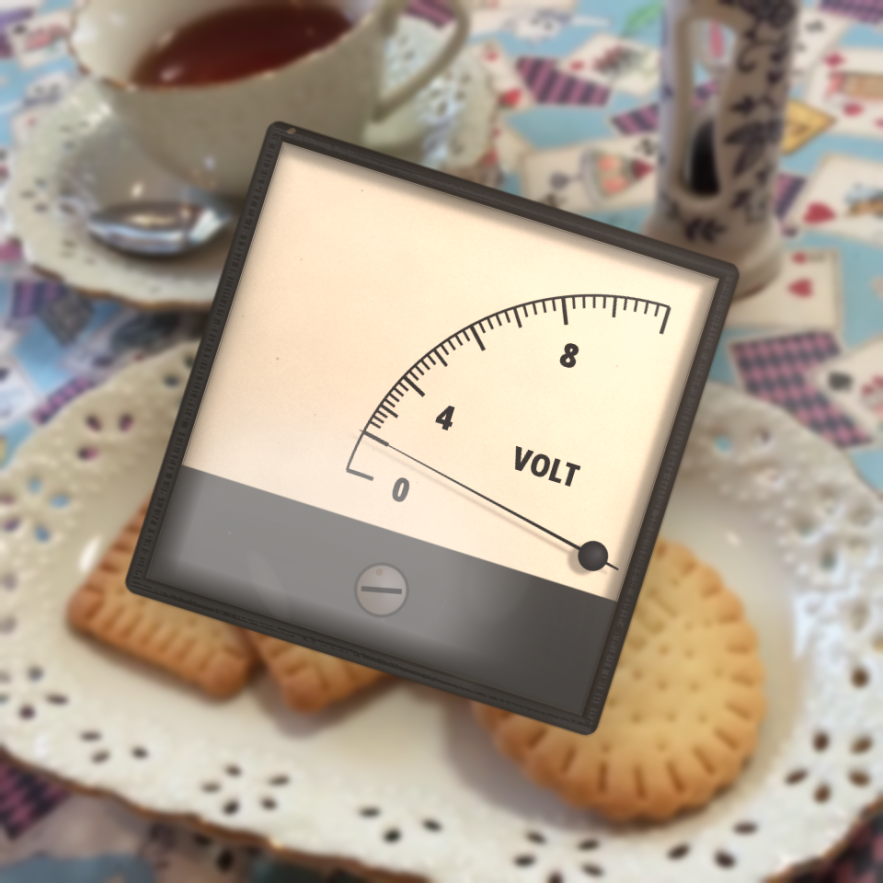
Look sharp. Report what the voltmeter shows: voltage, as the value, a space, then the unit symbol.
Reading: 2 V
